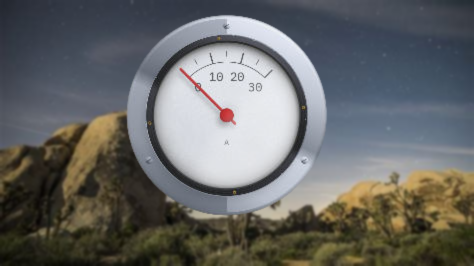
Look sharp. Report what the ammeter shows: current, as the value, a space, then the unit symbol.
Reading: 0 A
